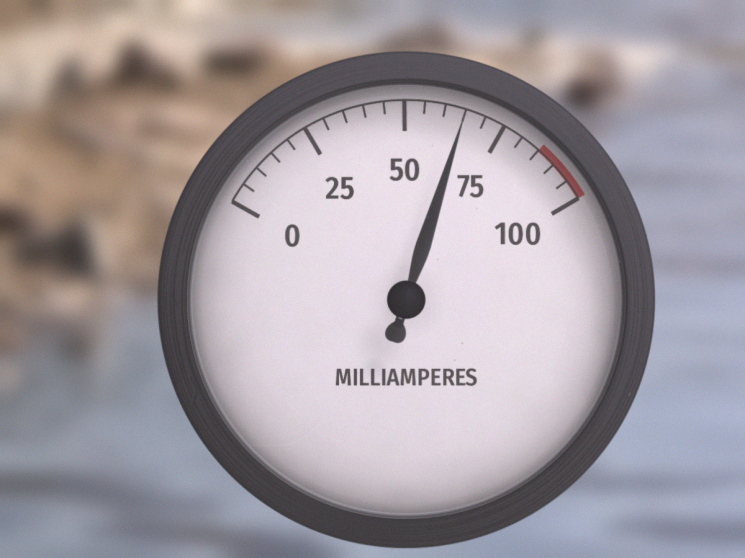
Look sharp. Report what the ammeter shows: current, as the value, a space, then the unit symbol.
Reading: 65 mA
